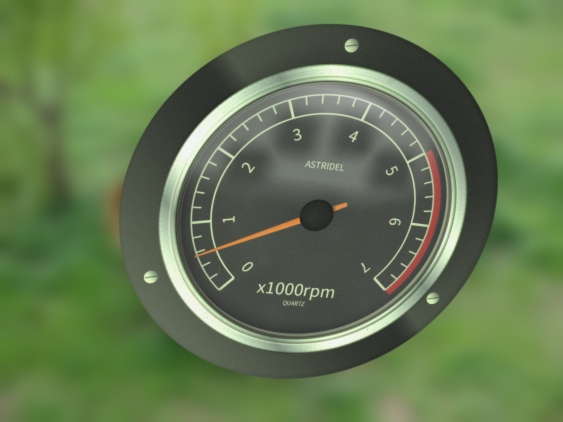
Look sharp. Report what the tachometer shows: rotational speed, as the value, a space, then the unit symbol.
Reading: 600 rpm
